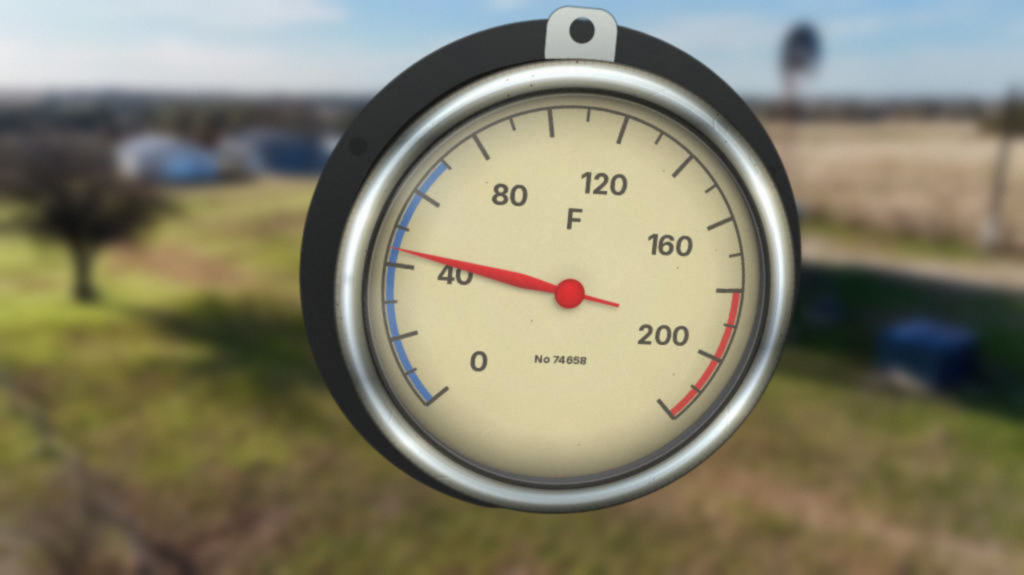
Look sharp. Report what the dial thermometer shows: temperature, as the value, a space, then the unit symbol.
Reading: 45 °F
